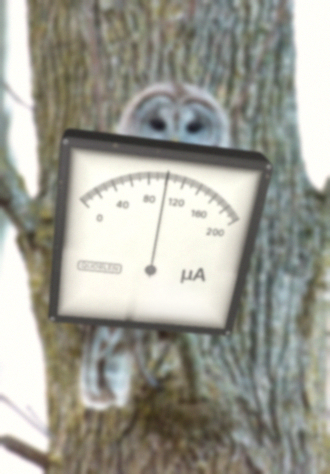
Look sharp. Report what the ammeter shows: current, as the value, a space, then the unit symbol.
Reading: 100 µA
